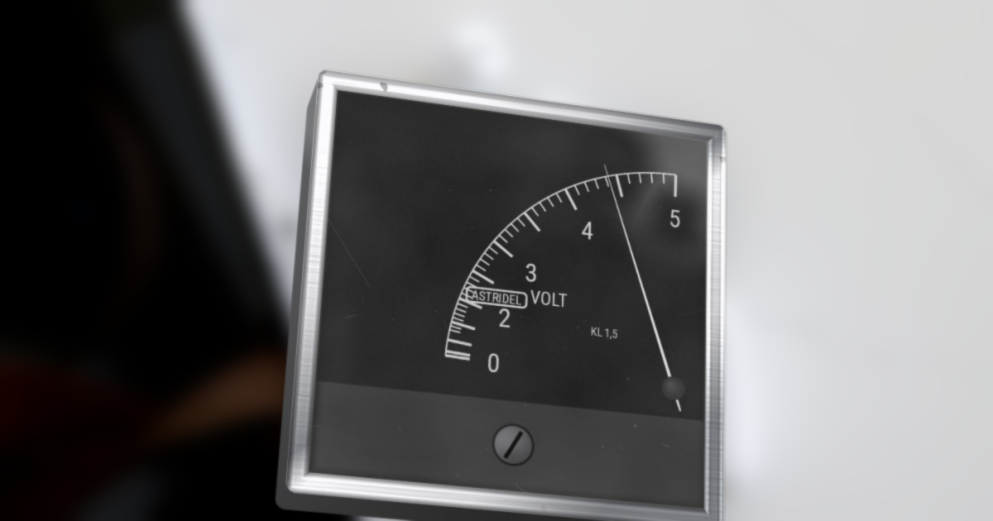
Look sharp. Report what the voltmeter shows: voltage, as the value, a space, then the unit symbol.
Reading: 4.4 V
